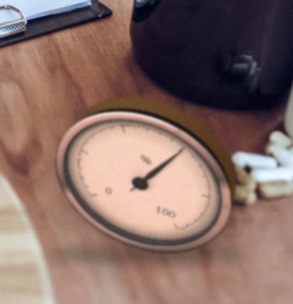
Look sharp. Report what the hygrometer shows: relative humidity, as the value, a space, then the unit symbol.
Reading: 60 %
